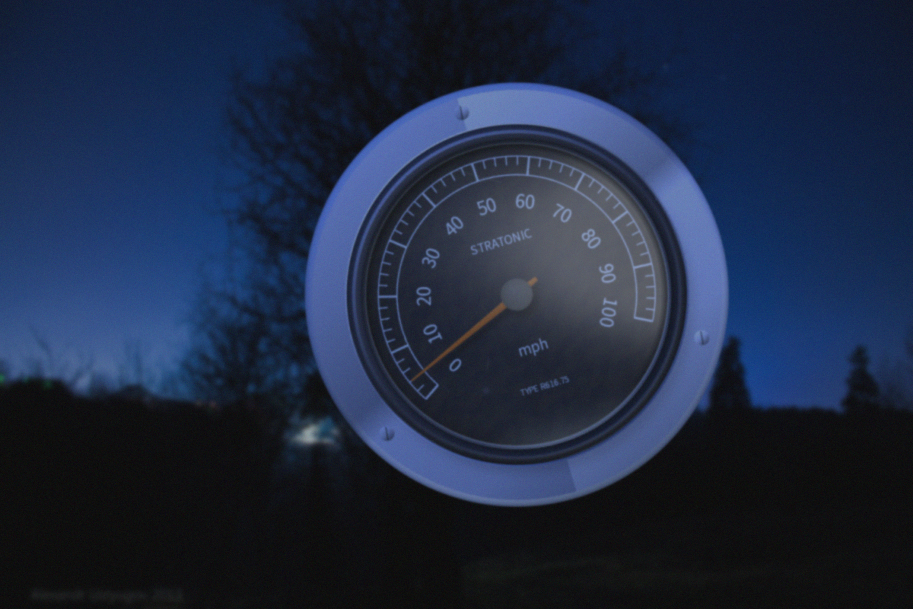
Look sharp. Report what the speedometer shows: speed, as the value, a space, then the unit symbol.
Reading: 4 mph
